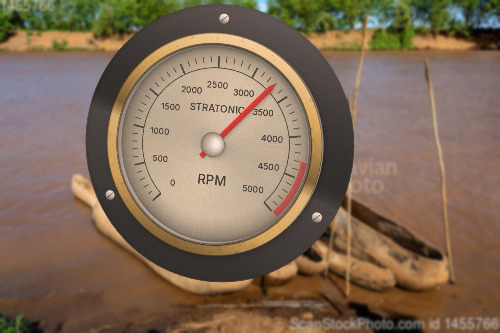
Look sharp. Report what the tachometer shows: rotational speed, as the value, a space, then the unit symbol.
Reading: 3300 rpm
